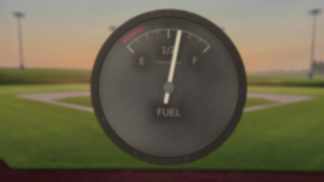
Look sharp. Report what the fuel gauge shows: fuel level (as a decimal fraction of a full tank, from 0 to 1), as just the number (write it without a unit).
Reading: 0.625
